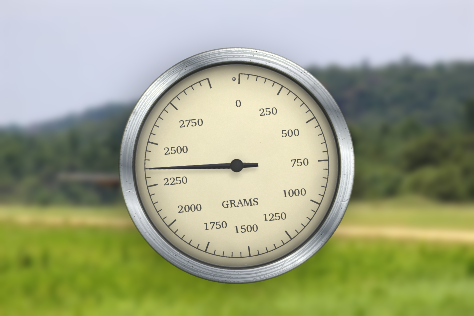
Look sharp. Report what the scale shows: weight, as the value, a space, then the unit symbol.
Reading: 2350 g
